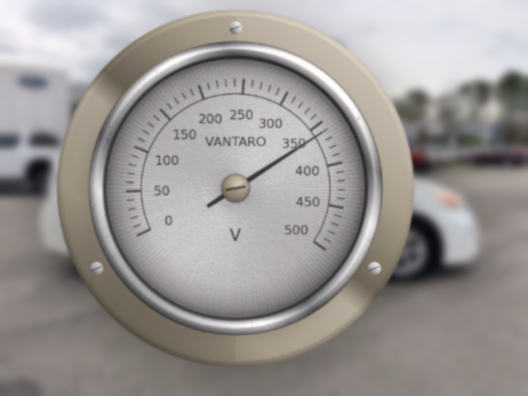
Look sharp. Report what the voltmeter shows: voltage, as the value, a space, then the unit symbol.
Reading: 360 V
